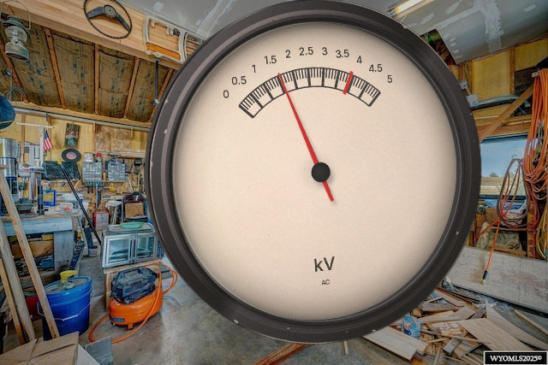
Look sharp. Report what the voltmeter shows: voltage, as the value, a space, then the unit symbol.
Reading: 1.5 kV
